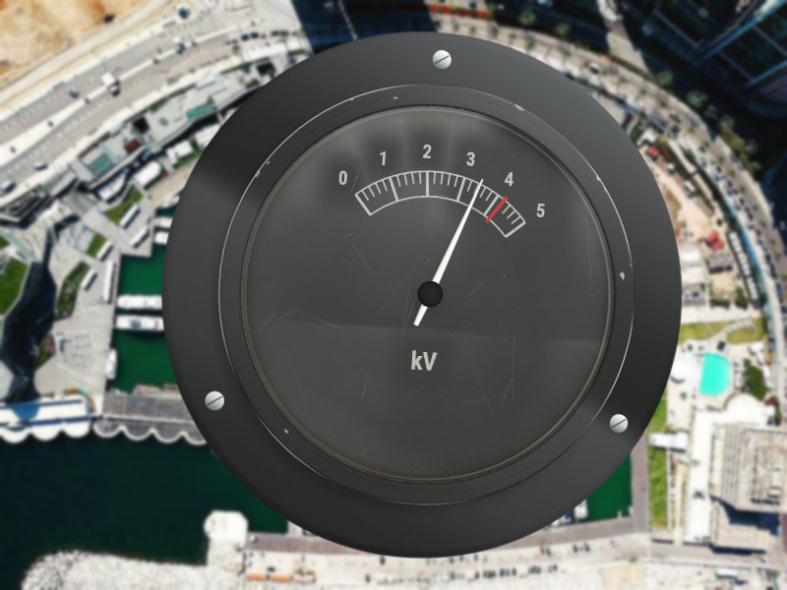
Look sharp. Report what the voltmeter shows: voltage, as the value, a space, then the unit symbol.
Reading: 3.4 kV
